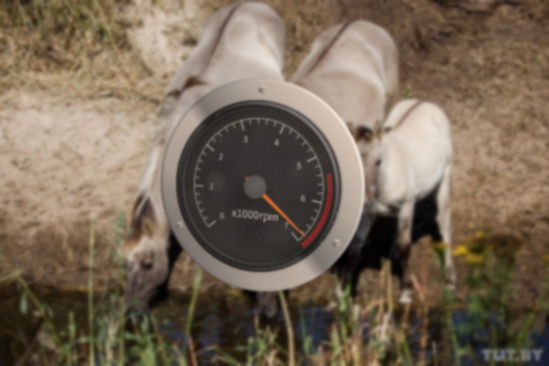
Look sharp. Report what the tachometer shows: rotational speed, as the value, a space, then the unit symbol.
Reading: 6800 rpm
